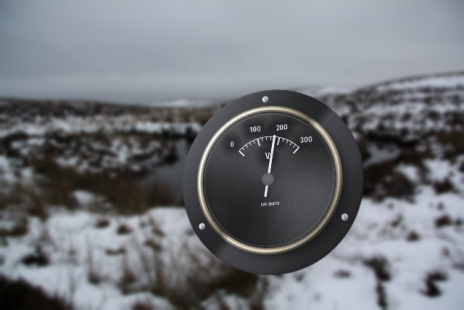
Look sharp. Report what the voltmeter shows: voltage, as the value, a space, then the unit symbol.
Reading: 180 V
